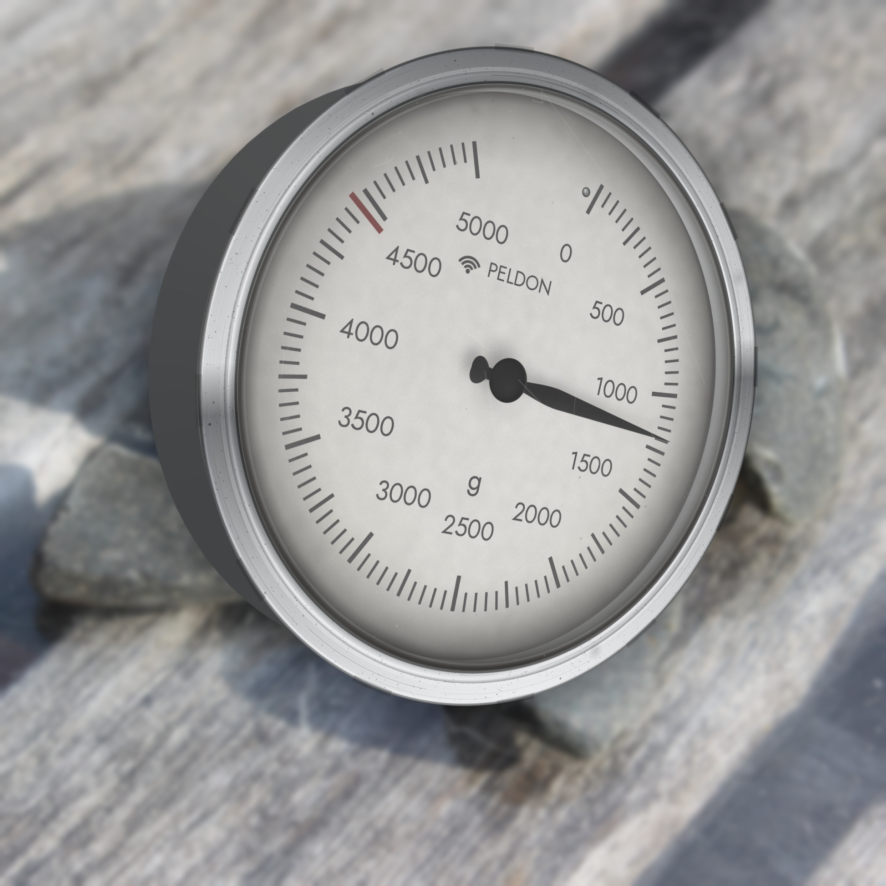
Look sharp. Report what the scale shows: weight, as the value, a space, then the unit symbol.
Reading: 1200 g
